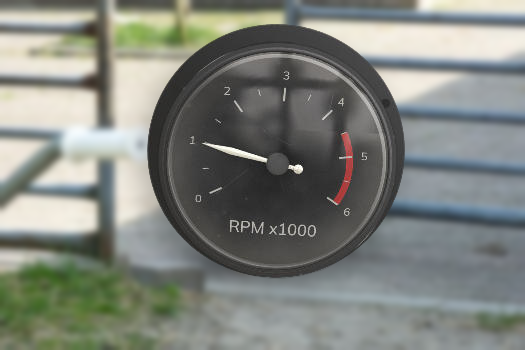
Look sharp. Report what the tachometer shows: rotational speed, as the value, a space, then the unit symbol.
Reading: 1000 rpm
